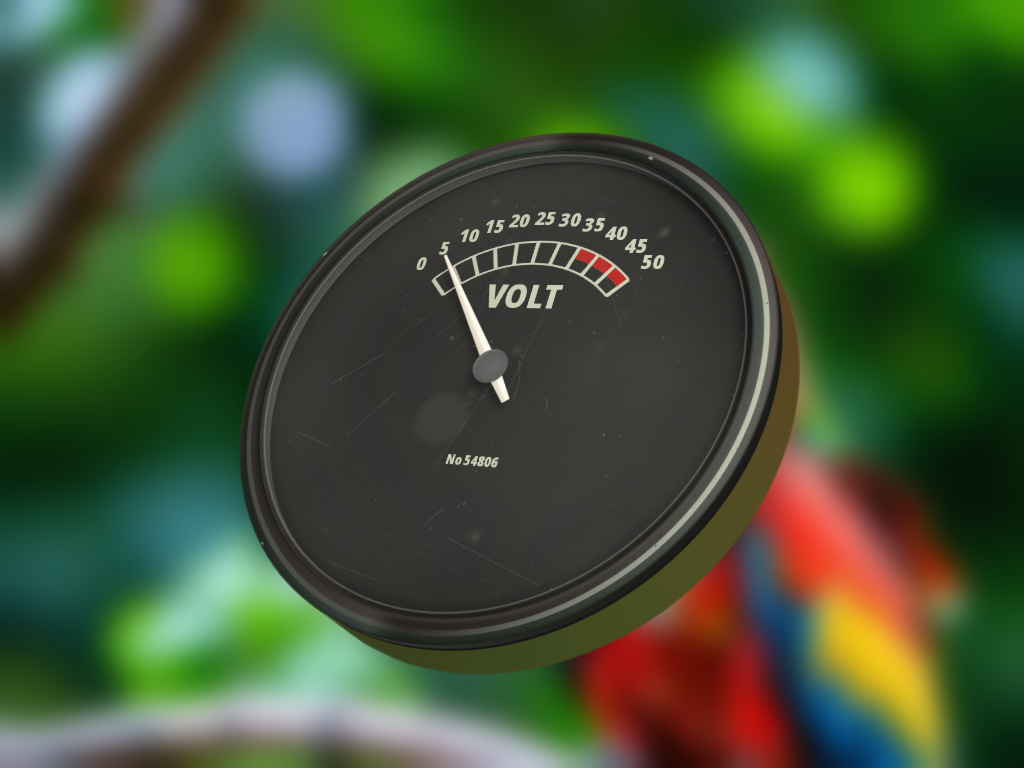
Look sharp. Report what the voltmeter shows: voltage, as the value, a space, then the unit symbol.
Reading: 5 V
